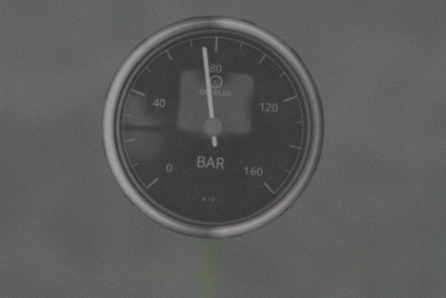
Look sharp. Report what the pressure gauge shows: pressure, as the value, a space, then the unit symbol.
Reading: 75 bar
